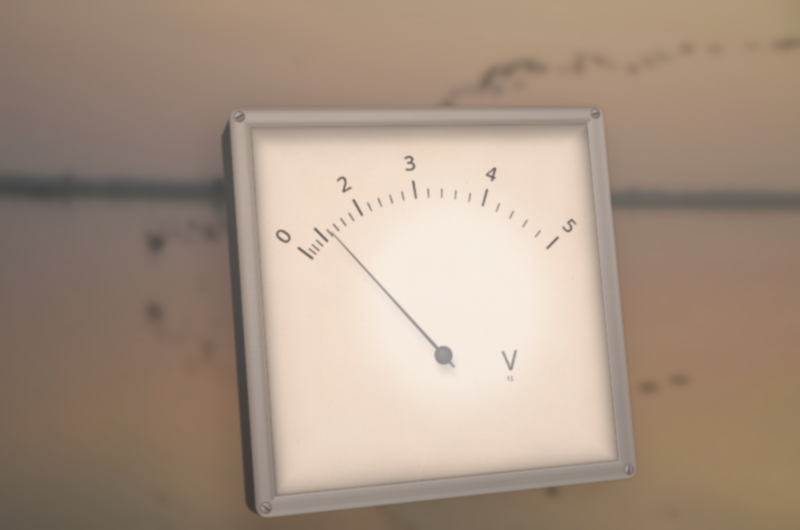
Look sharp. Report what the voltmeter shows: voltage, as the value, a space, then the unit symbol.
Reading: 1.2 V
